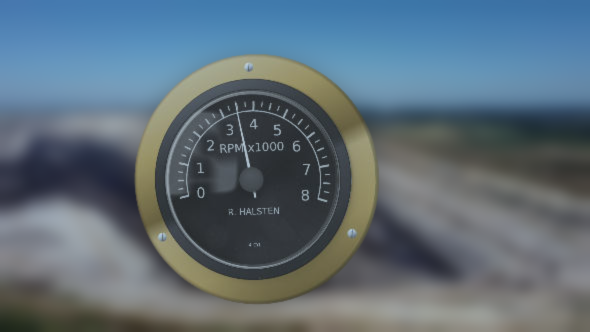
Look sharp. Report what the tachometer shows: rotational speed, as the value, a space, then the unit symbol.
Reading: 3500 rpm
